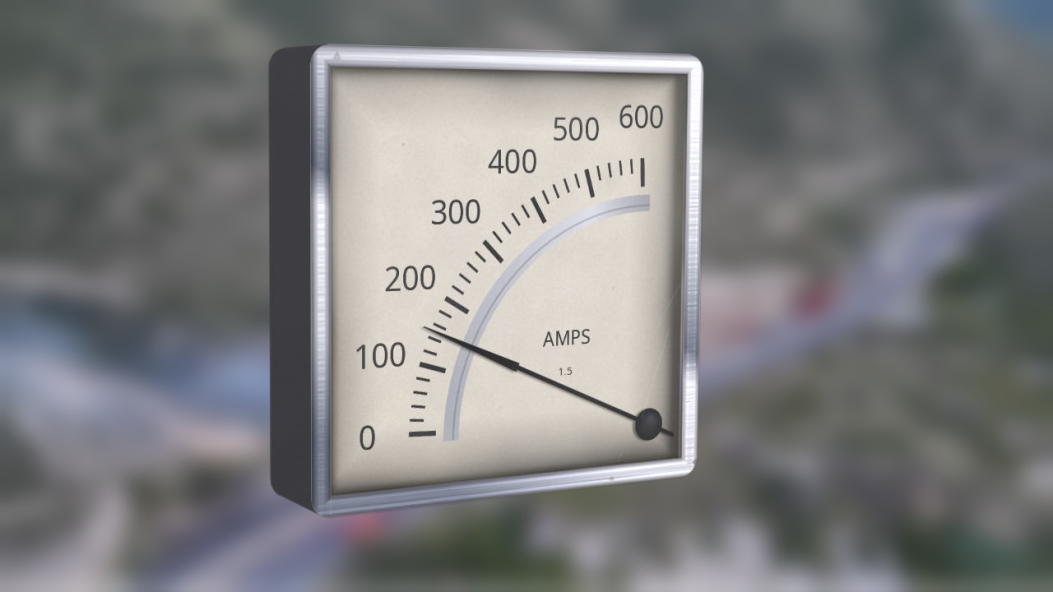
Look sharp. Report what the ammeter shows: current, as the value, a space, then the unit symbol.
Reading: 150 A
